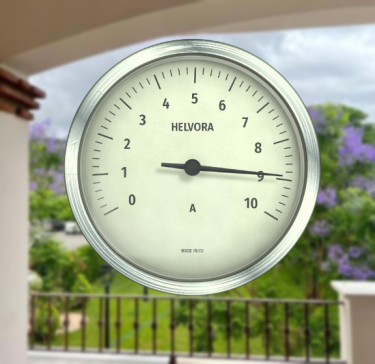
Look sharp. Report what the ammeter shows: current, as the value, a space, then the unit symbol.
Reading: 8.9 A
